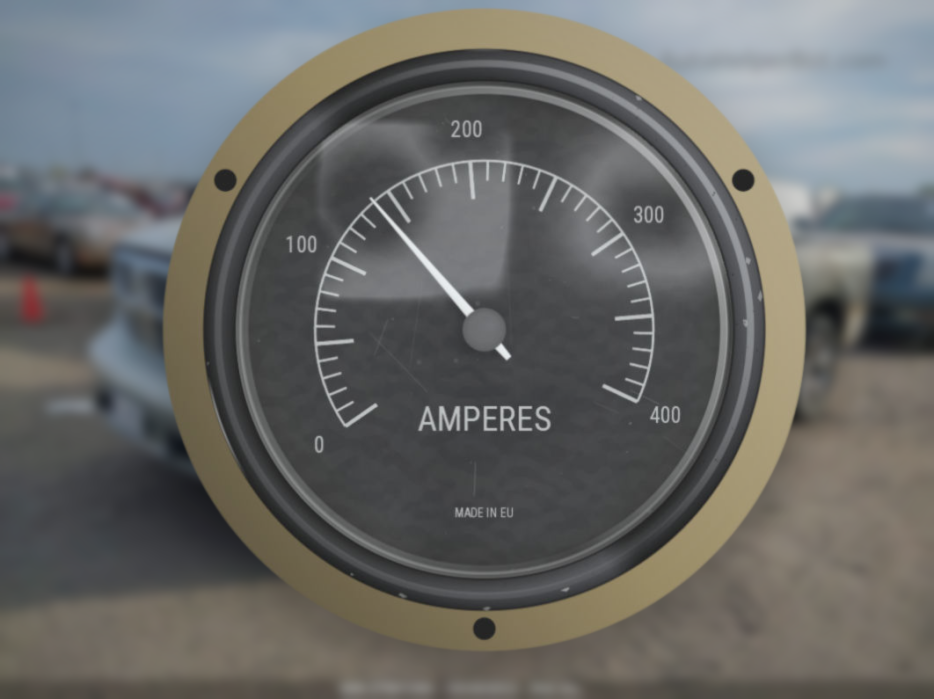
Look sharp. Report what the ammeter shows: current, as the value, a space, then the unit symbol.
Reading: 140 A
